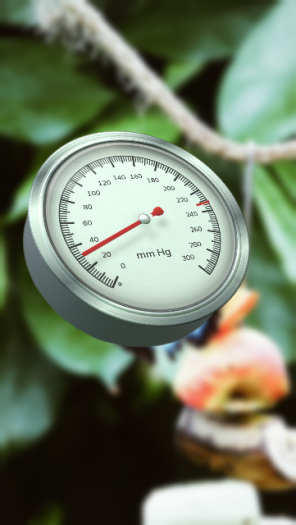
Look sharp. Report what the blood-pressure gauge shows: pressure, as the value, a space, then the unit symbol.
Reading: 30 mmHg
